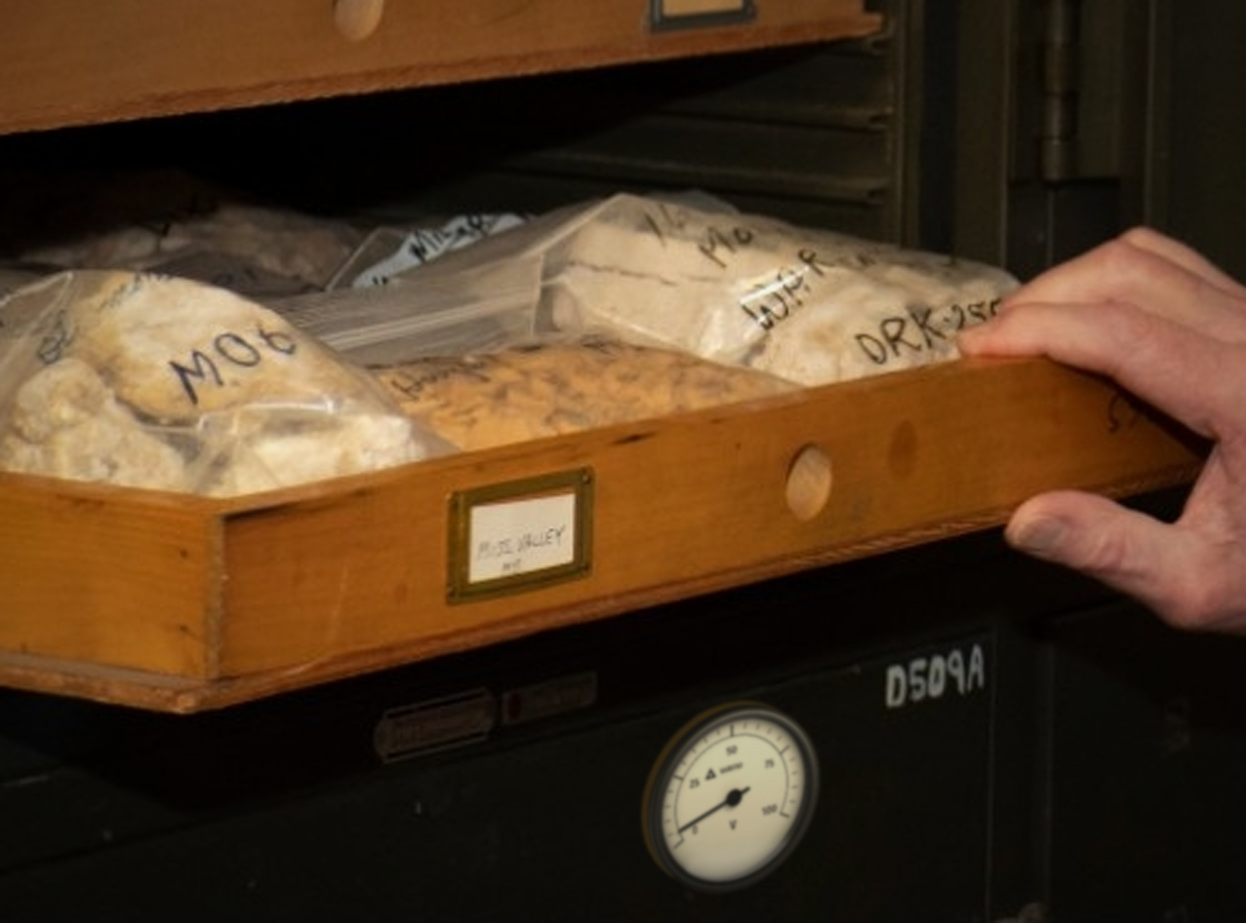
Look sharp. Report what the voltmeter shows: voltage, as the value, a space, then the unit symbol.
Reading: 5 V
